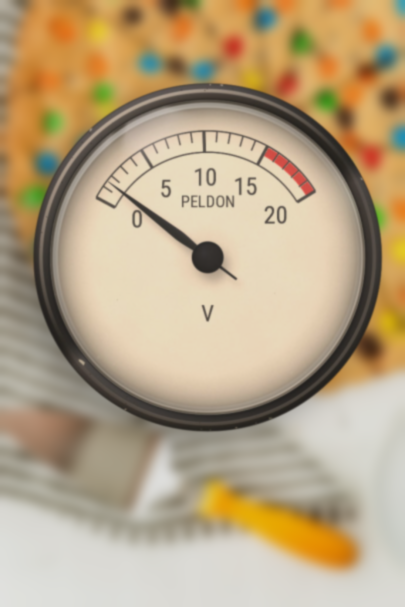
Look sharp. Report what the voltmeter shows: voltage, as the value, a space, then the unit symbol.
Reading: 1.5 V
